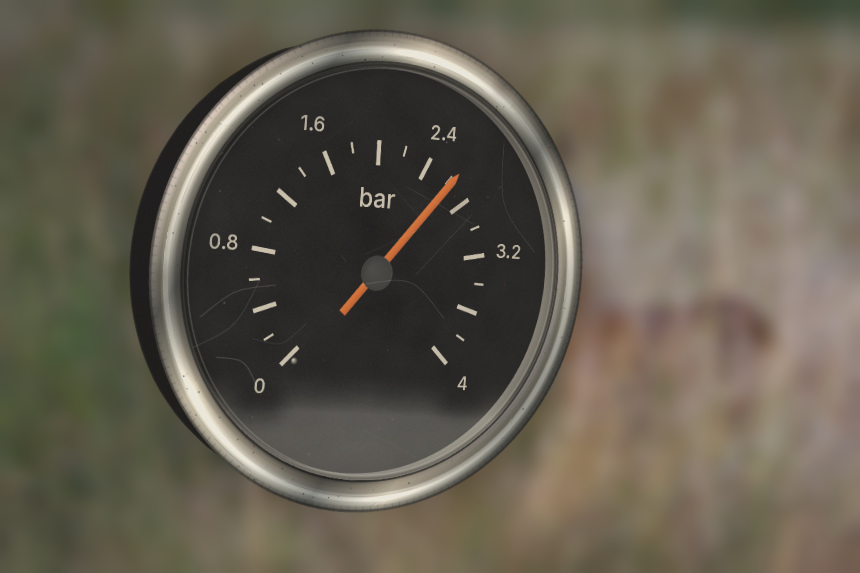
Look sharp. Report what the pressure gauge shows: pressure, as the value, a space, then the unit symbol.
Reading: 2.6 bar
